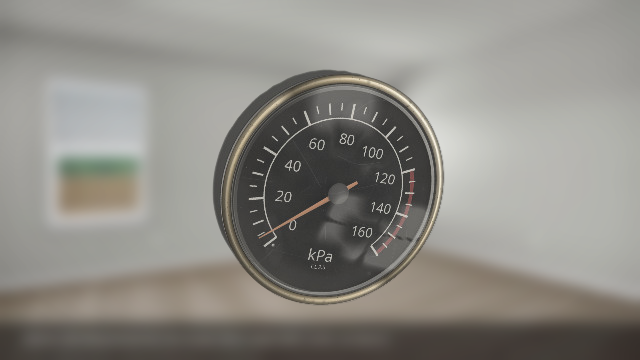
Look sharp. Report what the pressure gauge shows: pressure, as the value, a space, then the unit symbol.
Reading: 5 kPa
